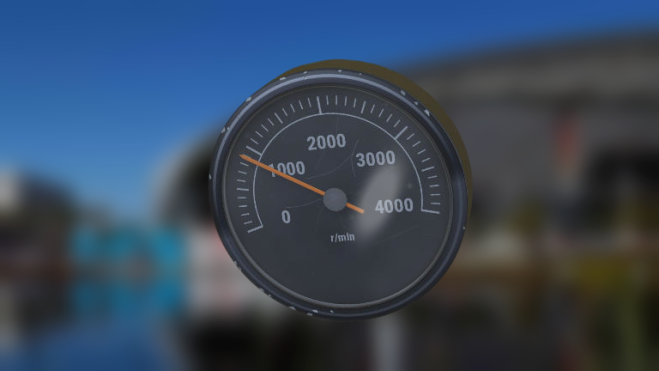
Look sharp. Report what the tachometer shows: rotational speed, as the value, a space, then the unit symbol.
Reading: 900 rpm
